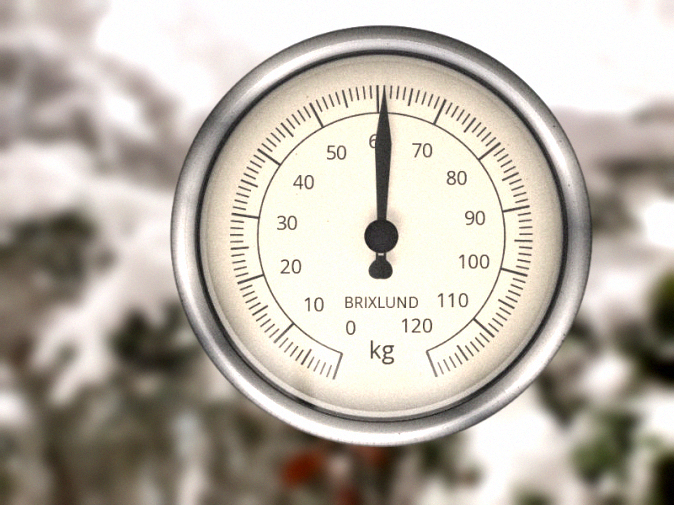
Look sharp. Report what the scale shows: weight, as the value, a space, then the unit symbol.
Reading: 61 kg
